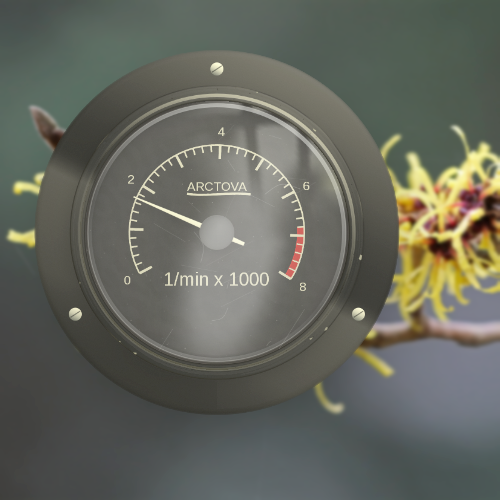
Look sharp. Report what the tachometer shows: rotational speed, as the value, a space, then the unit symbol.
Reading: 1700 rpm
